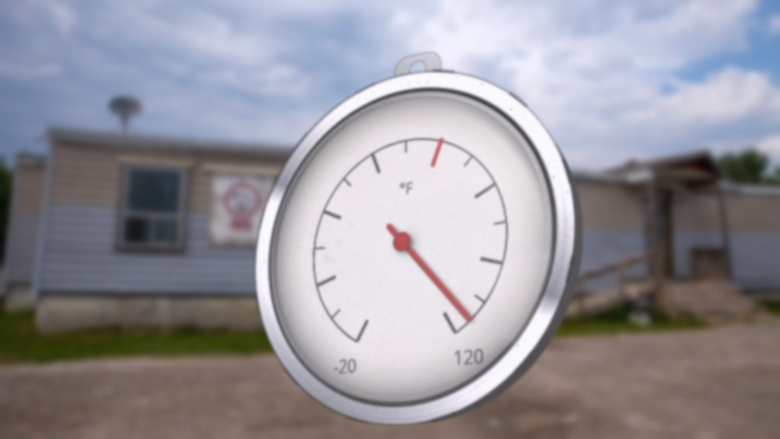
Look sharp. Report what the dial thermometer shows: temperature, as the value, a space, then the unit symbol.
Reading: 115 °F
